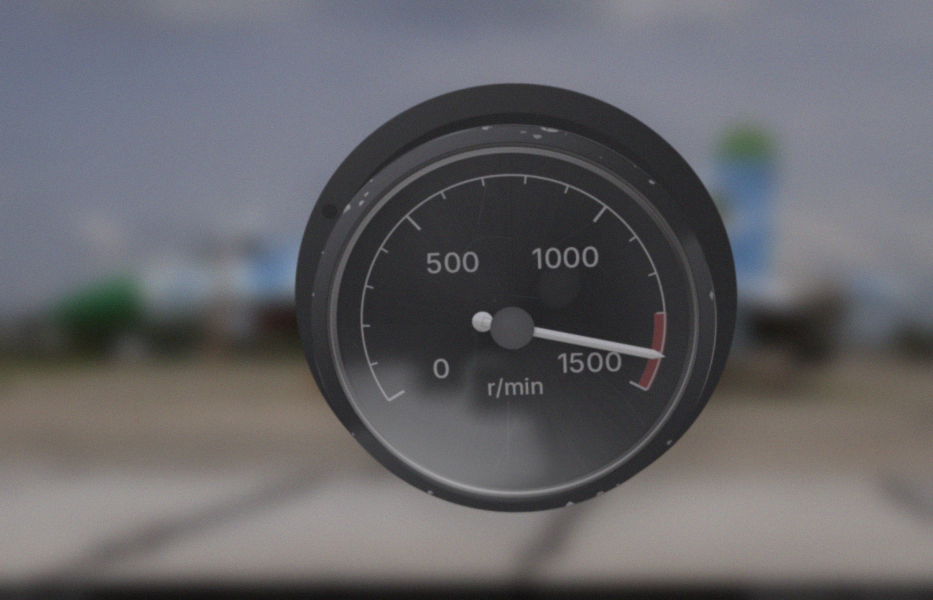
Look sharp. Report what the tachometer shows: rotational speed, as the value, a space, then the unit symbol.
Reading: 1400 rpm
